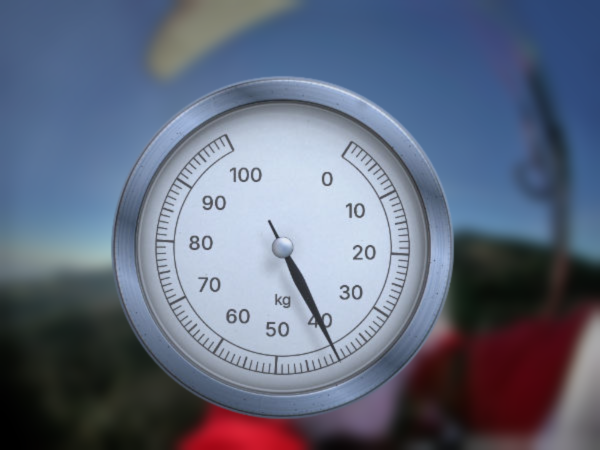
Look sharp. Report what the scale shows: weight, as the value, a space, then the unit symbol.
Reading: 40 kg
